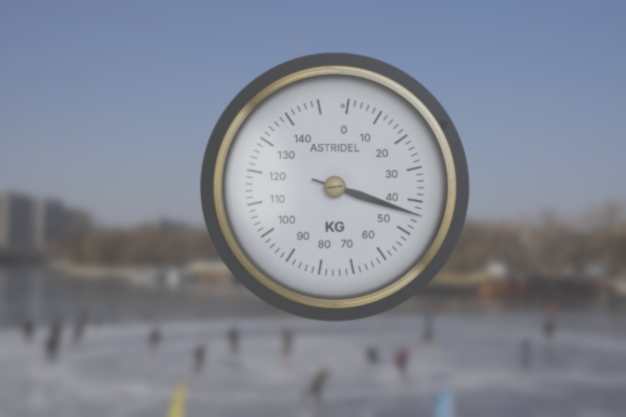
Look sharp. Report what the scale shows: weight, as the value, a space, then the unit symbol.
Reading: 44 kg
